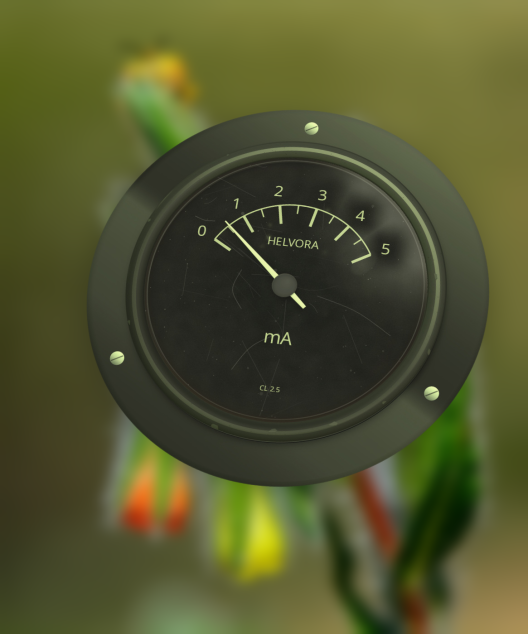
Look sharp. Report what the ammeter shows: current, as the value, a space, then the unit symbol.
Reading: 0.5 mA
